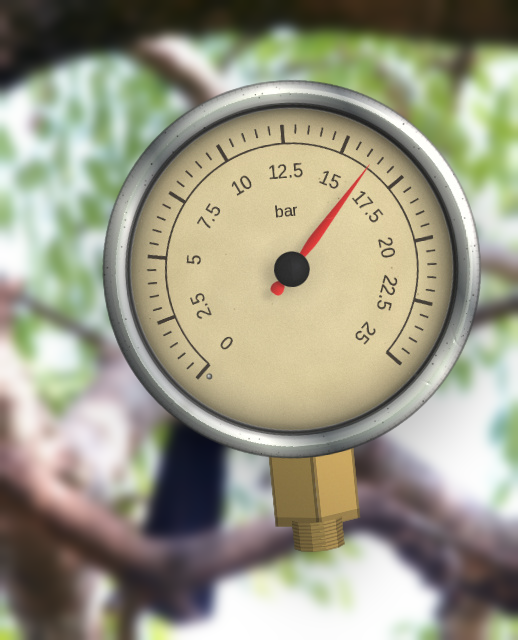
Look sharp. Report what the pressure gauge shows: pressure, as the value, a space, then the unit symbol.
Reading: 16.25 bar
